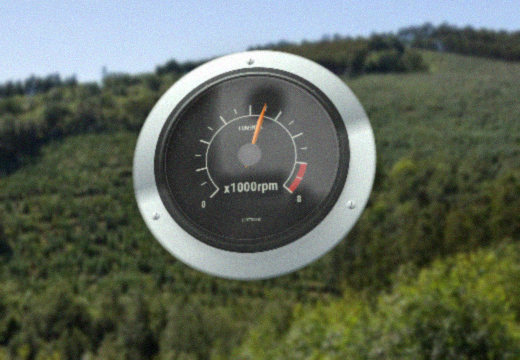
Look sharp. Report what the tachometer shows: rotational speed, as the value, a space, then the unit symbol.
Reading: 4500 rpm
